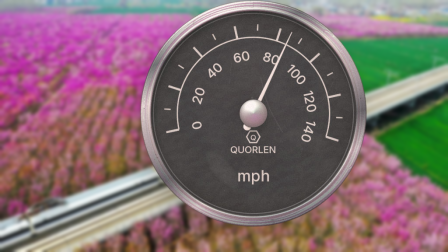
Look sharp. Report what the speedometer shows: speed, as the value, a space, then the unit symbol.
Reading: 85 mph
